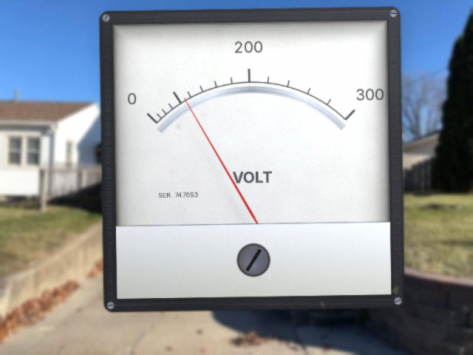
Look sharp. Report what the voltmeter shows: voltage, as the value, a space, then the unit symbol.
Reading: 110 V
